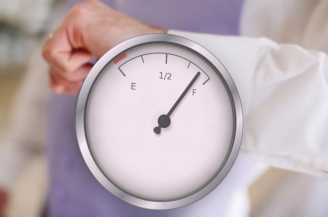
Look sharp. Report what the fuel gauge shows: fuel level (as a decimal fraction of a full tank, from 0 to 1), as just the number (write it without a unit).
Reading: 0.875
